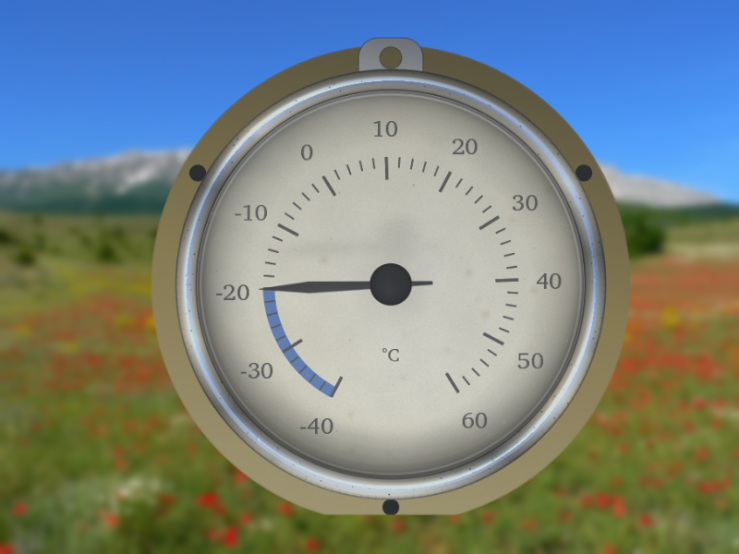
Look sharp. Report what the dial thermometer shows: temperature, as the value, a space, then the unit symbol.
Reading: -20 °C
